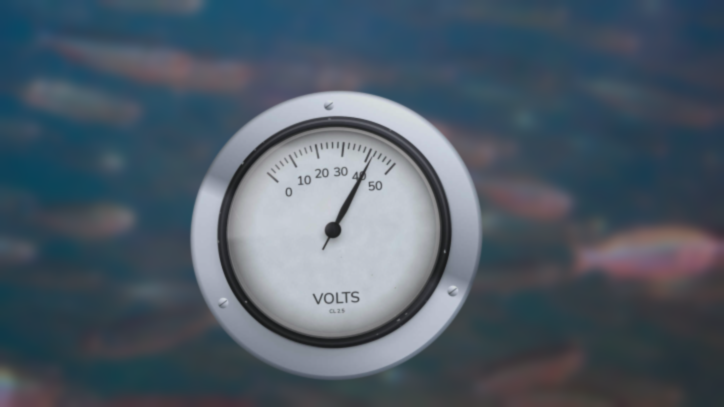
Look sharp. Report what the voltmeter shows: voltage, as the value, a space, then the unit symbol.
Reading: 42 V
